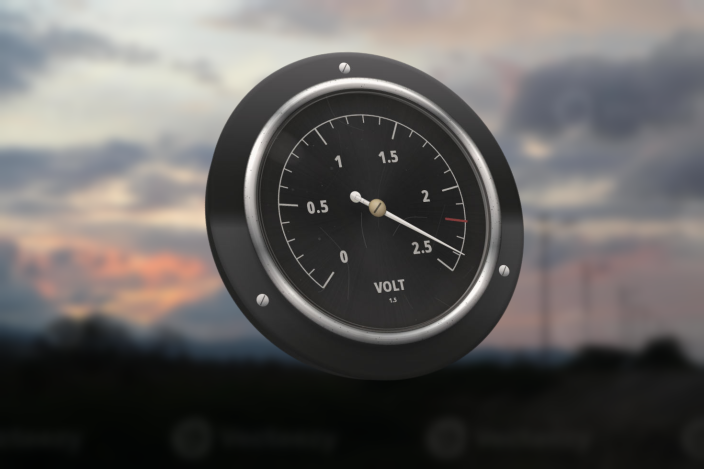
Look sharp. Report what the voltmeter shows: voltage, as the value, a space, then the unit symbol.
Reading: 2.4 V
